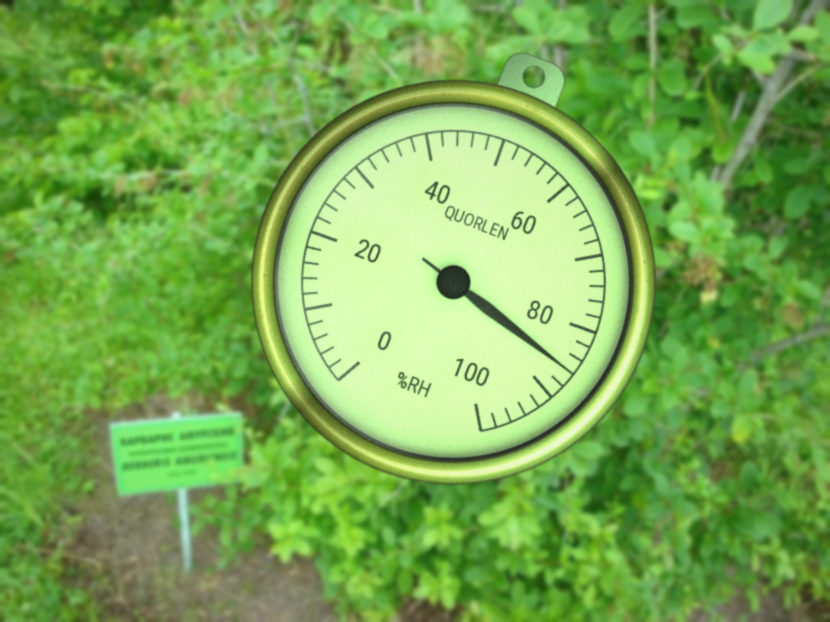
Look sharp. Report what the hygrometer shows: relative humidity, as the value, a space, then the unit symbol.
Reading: 86 %
